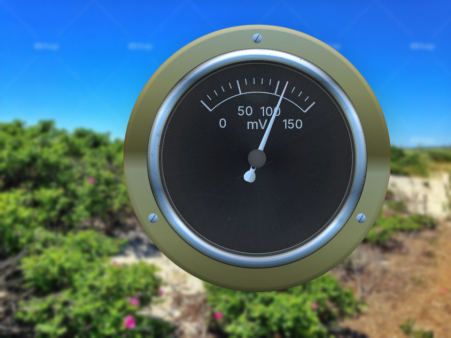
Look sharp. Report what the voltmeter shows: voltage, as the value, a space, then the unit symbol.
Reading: 110 mV
